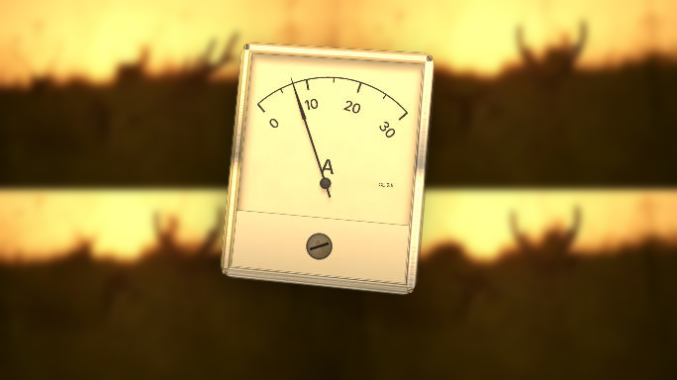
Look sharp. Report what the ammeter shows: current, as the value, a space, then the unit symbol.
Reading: 7.5 A
